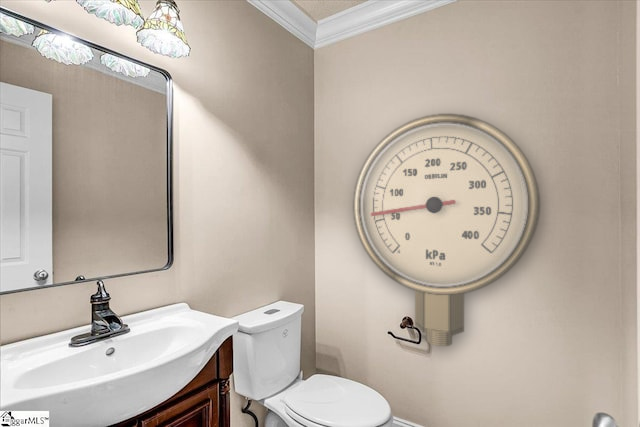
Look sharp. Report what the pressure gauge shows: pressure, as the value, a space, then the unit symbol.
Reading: 60 kPa
